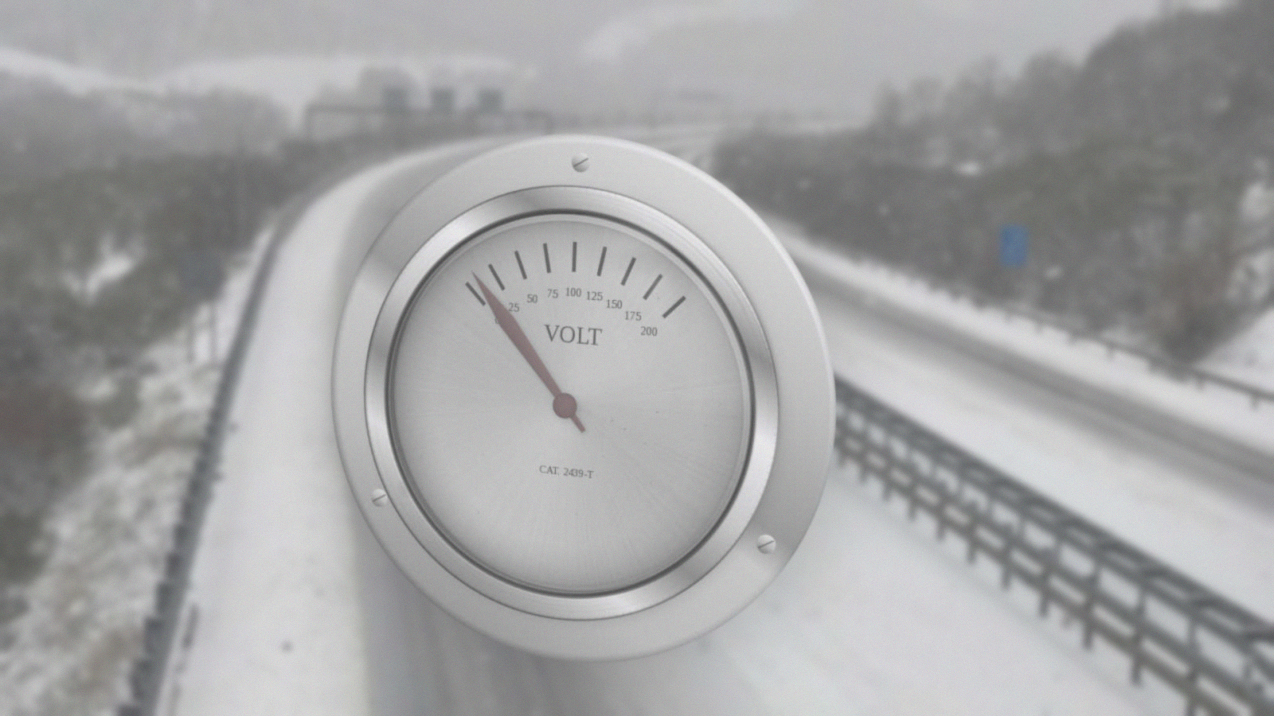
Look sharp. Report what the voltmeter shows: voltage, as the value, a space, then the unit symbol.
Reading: 12.5 V
